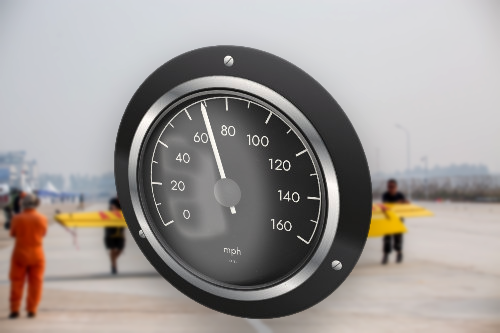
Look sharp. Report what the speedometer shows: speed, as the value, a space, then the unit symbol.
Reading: 70 mph
